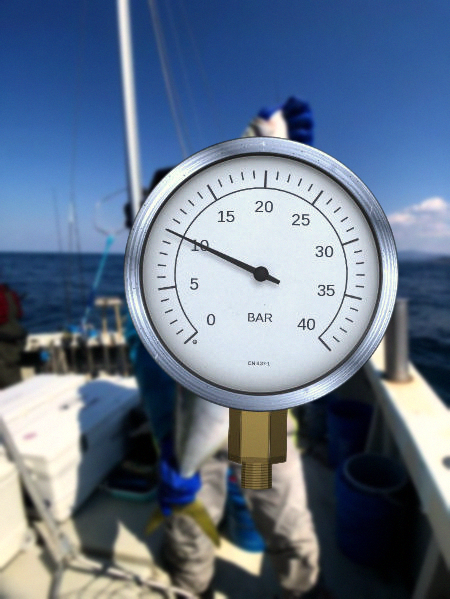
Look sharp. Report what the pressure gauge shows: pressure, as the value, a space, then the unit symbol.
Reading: 10 bar
